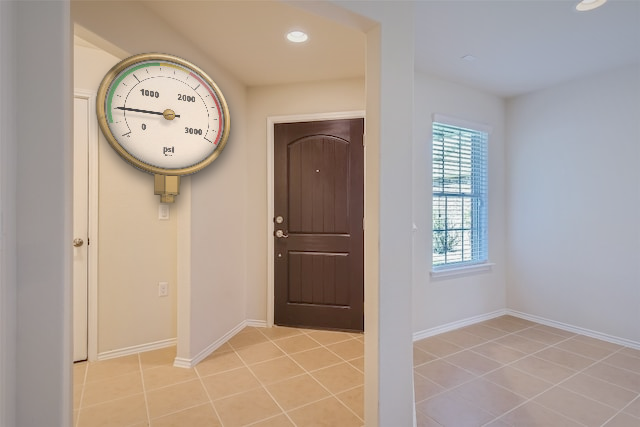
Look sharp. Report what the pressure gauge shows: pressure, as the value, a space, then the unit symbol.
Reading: 400 psi
